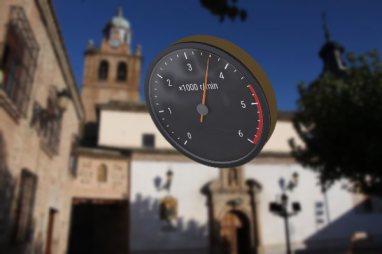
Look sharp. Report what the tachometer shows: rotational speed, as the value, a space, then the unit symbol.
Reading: 3600 rpm
